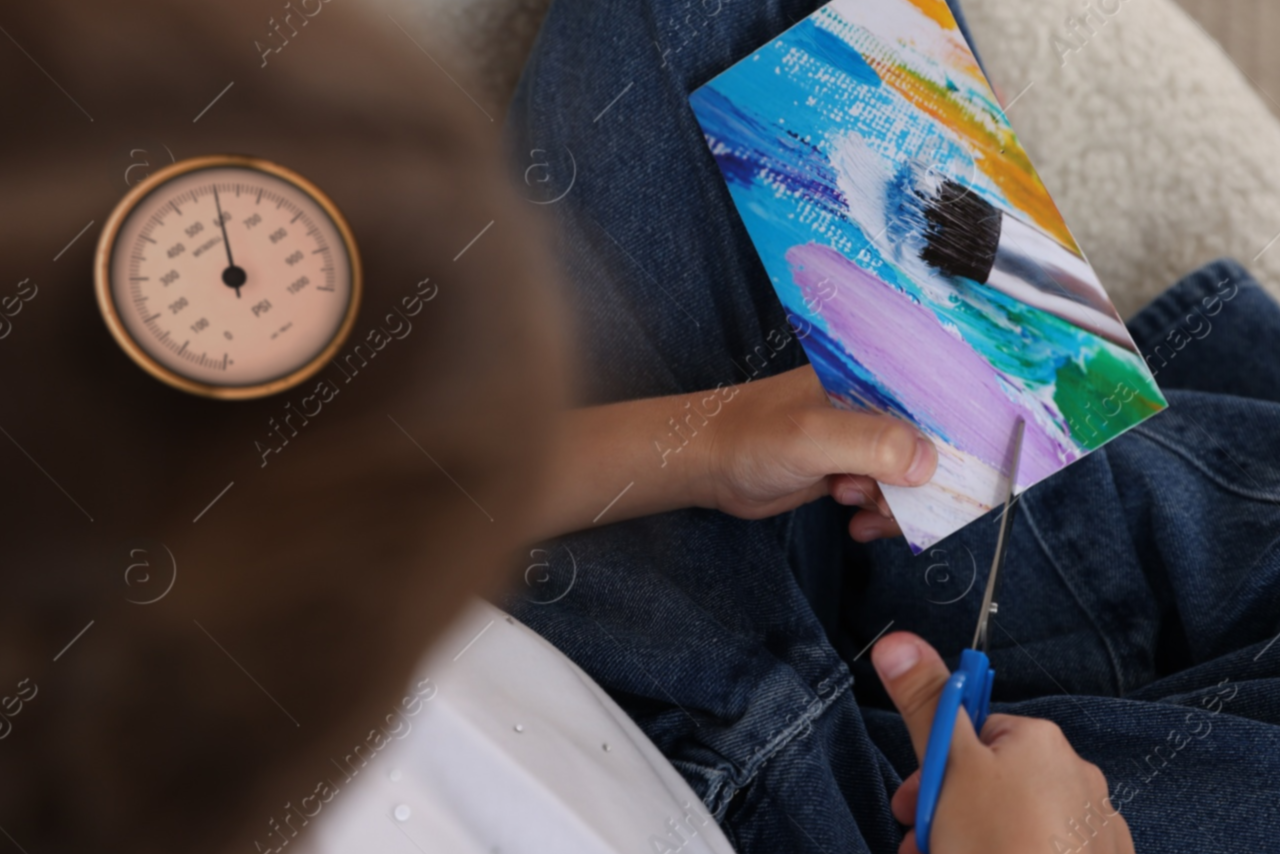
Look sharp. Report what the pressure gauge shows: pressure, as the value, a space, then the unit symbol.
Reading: 600 psi
